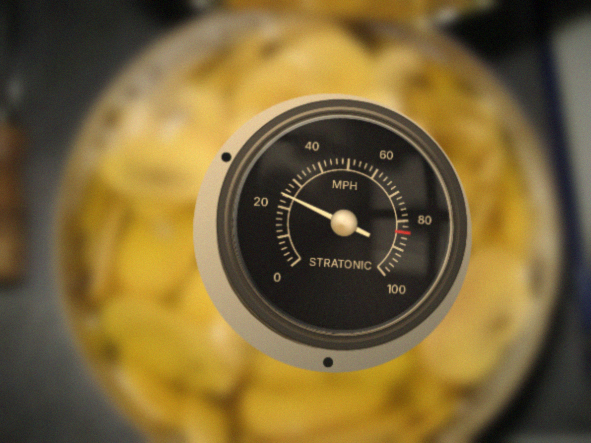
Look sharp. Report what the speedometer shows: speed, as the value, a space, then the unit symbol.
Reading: 24 mph
